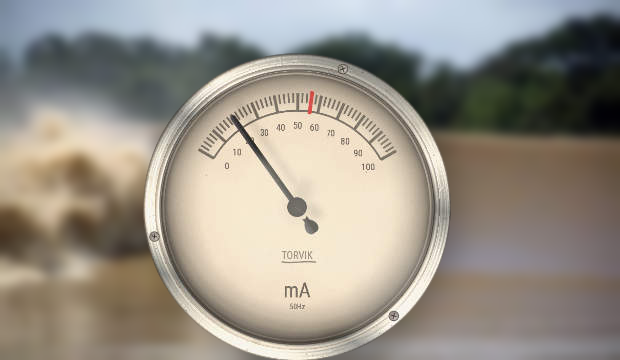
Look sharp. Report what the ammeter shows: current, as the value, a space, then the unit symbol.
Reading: 20 mA
